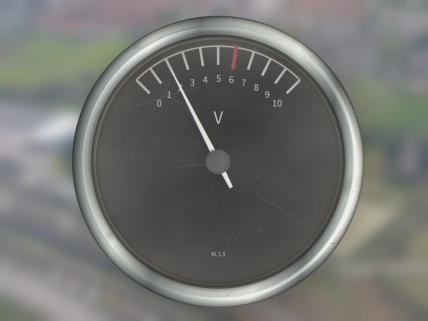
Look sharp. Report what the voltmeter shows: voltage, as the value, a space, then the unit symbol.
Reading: 2 V
